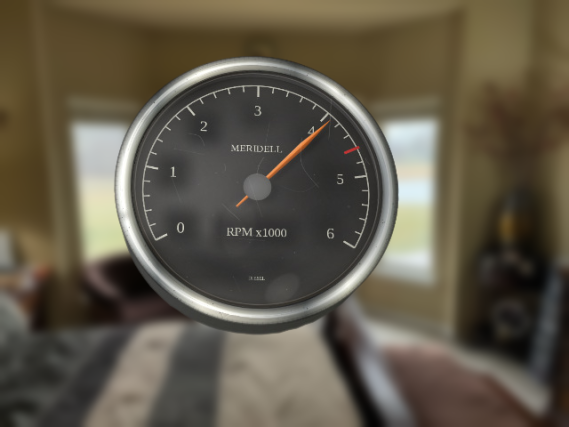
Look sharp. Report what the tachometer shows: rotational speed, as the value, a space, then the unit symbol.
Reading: 4100 rpm
